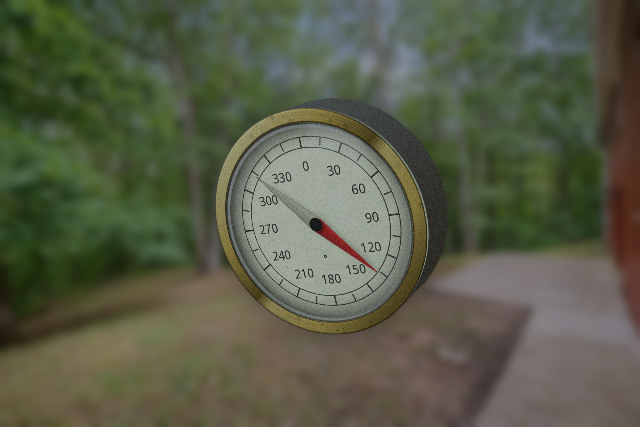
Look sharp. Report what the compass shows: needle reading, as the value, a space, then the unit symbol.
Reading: 135 °
